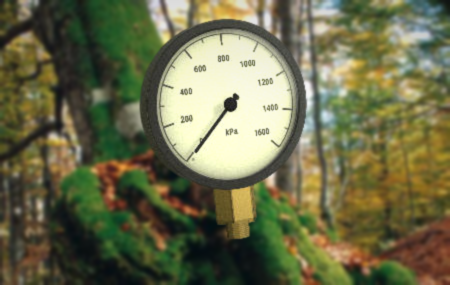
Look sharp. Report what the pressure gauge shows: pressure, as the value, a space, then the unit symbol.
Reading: 0 kPa
